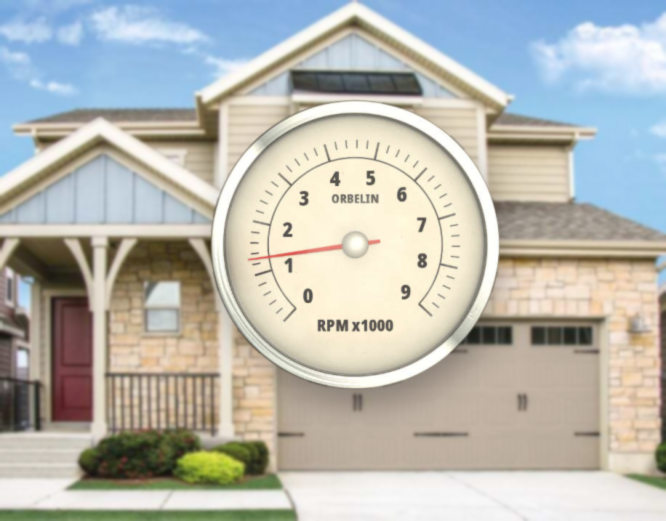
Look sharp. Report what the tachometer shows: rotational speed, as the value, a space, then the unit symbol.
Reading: 1300 rpm
